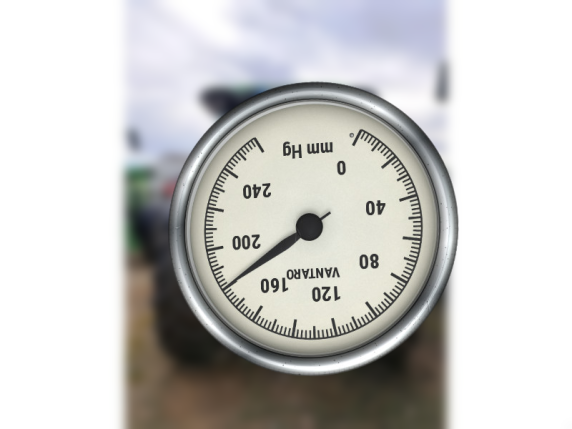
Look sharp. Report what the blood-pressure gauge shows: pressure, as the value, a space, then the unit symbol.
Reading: 180 mmHg
